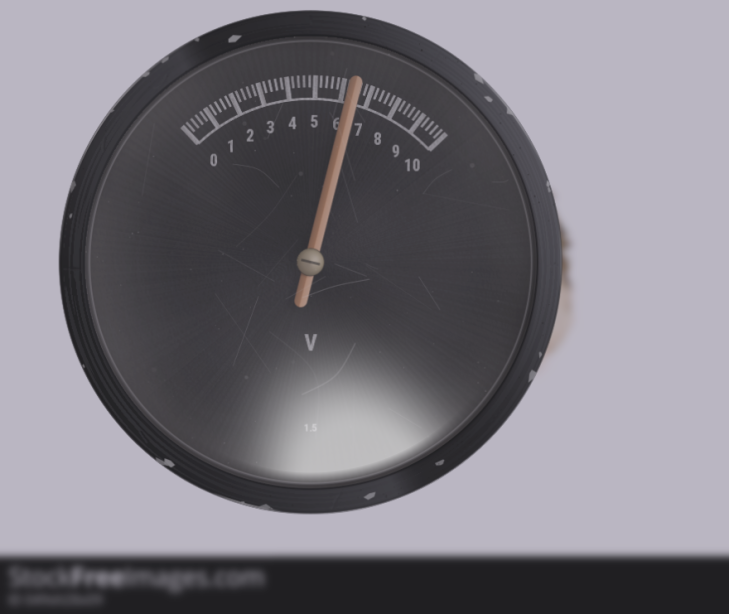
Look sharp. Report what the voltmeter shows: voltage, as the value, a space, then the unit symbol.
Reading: 6.4 V
